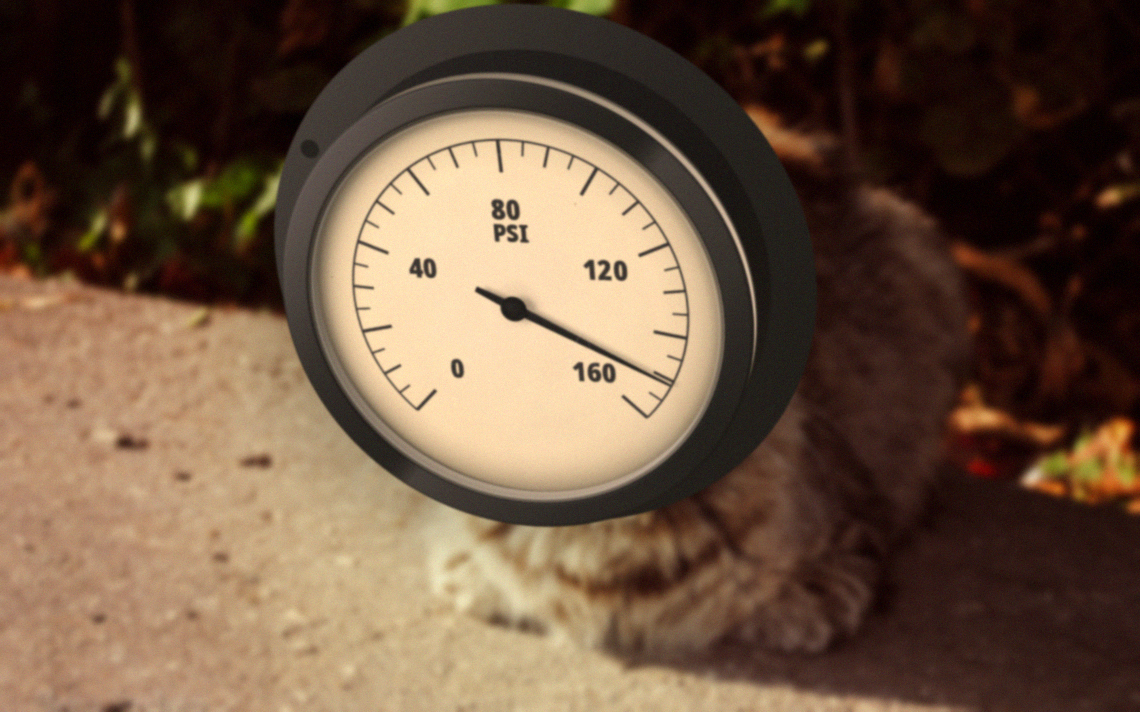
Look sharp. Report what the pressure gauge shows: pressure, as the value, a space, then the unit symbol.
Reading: 150 psi
